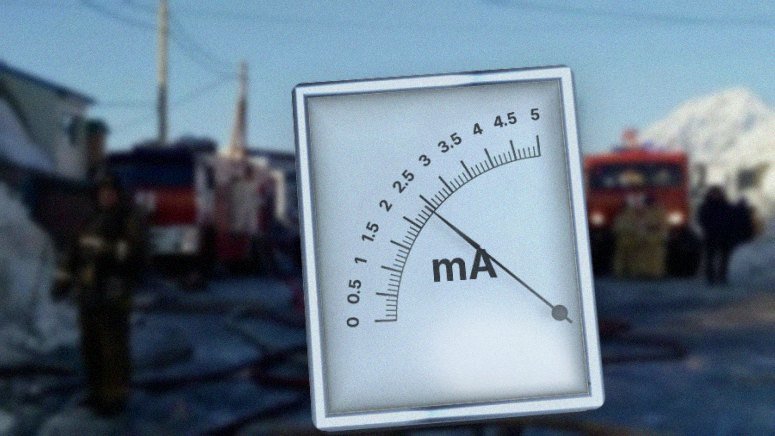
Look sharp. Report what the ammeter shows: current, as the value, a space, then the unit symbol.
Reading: 2.4 mA
